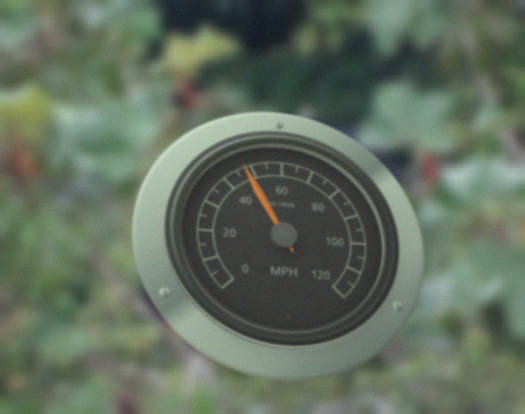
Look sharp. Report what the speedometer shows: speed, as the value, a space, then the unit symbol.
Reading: 47.5 mph
